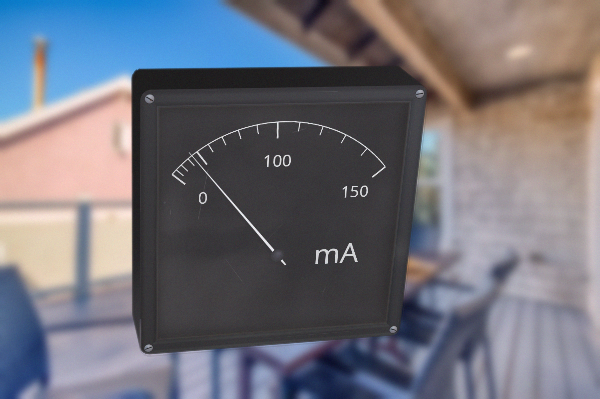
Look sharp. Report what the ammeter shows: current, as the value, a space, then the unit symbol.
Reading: 45 mA
